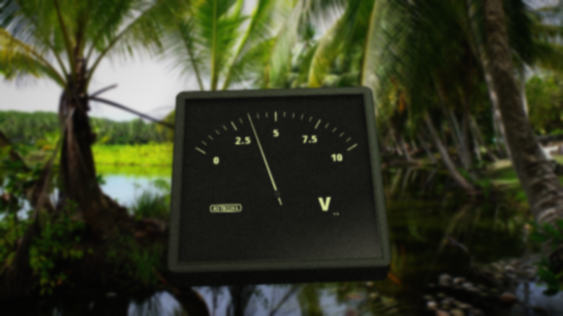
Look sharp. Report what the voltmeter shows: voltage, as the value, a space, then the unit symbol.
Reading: 3.5 V
